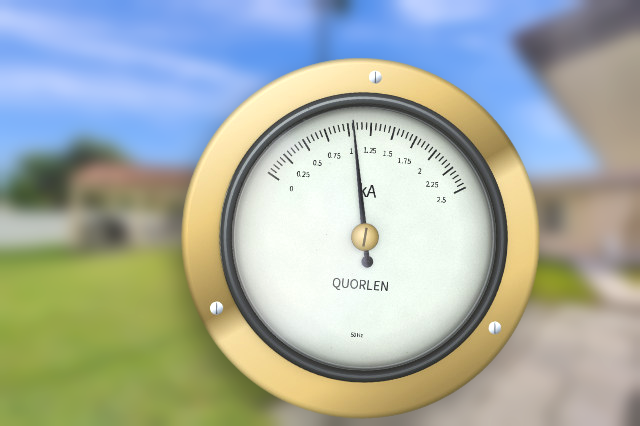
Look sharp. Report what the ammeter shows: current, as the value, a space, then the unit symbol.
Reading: 1.05 kA
